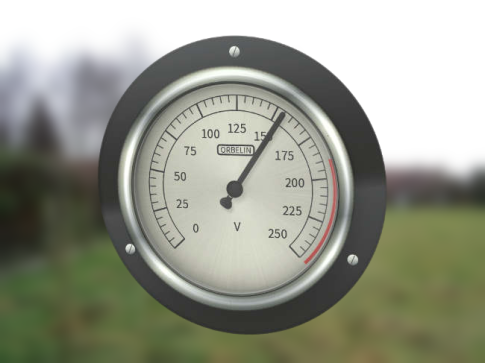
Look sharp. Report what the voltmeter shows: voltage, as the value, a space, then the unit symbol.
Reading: 155 V
